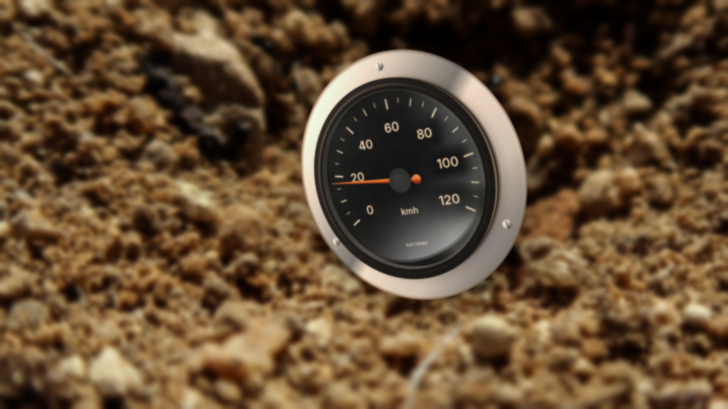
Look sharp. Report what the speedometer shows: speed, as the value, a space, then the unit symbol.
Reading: 17.5 km/h
